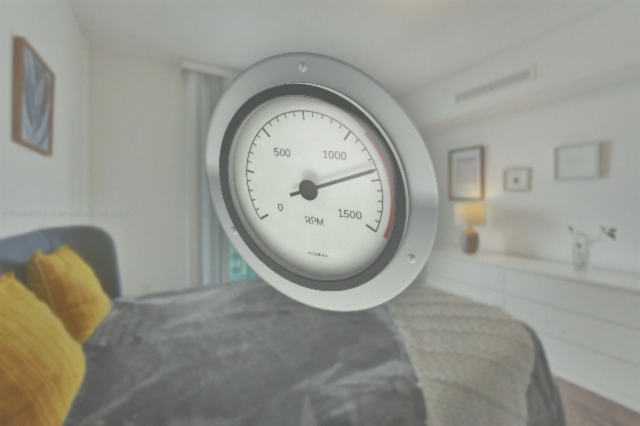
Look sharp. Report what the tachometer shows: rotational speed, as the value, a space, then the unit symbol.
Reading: 1200 rpm
